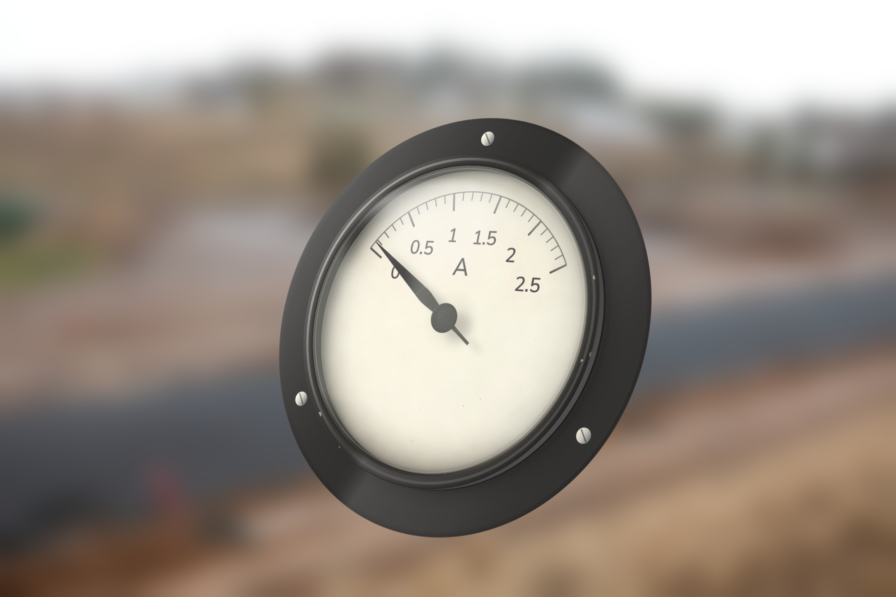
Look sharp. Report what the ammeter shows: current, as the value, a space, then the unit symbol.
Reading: 0.1 A
